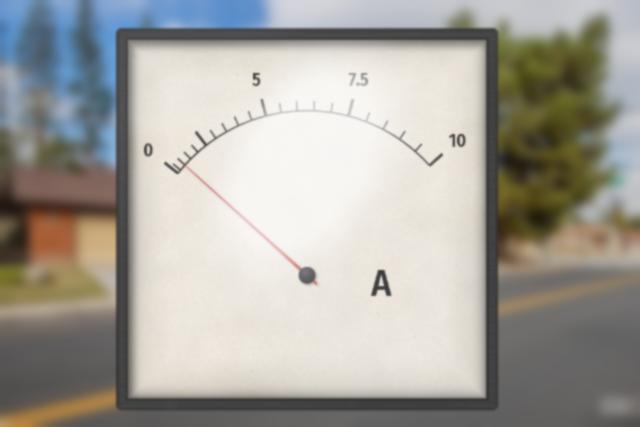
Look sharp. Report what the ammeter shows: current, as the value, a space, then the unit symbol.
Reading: 1 A
